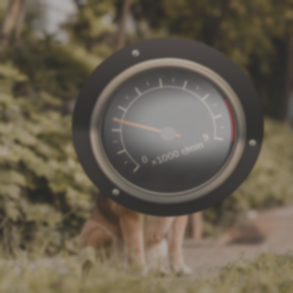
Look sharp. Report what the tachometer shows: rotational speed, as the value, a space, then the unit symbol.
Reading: 2500 rpm
